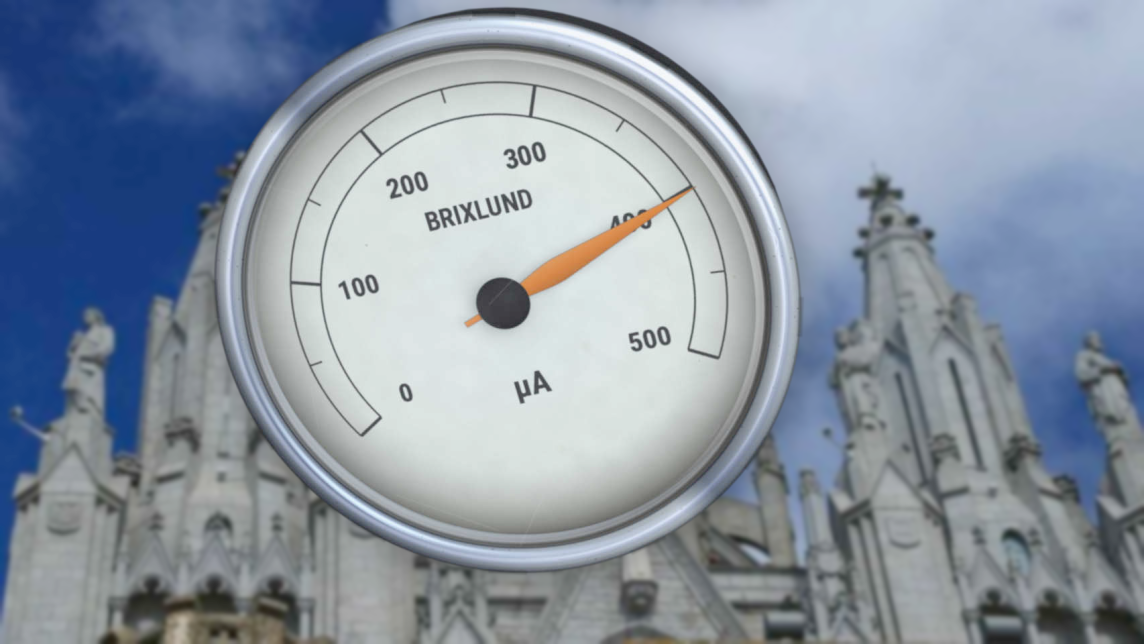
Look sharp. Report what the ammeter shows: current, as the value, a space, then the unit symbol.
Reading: 400 µA
